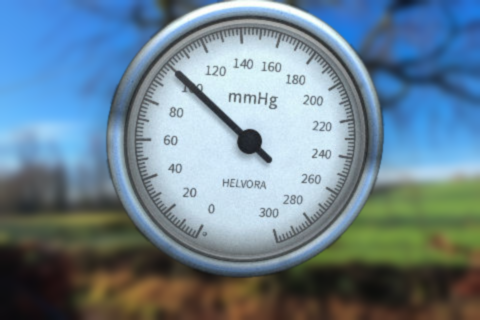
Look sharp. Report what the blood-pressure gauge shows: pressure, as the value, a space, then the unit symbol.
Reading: 100 mmHg
